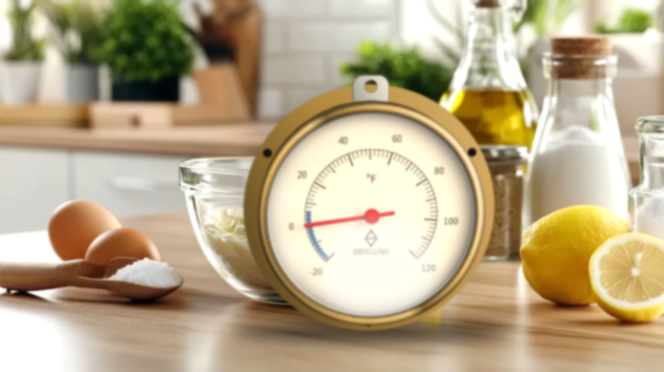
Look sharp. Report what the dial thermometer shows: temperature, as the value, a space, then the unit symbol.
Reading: 0 °F
